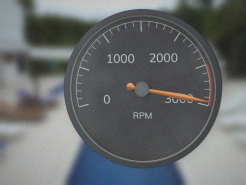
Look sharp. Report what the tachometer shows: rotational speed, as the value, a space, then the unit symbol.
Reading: 2950 rpm
